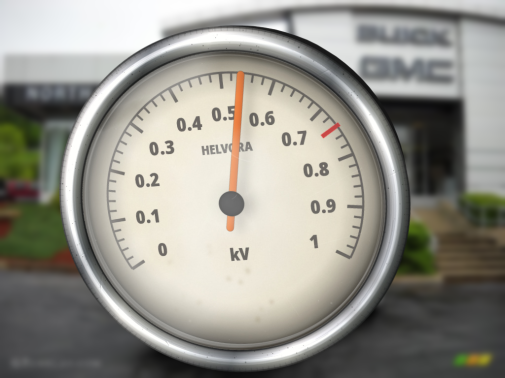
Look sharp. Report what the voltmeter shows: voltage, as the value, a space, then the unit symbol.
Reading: 0.54 kV
